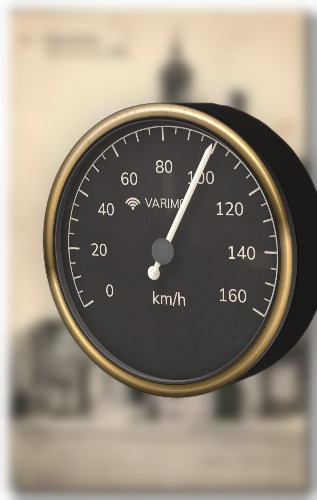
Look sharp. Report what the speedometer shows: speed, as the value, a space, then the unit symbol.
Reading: 100 km/h
